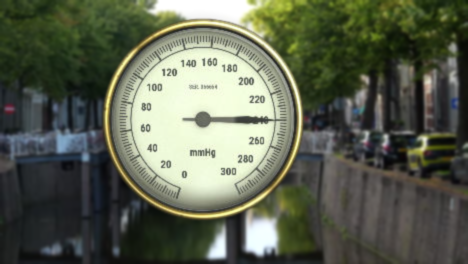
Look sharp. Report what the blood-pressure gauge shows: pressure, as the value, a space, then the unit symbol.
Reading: 240 mmHg
